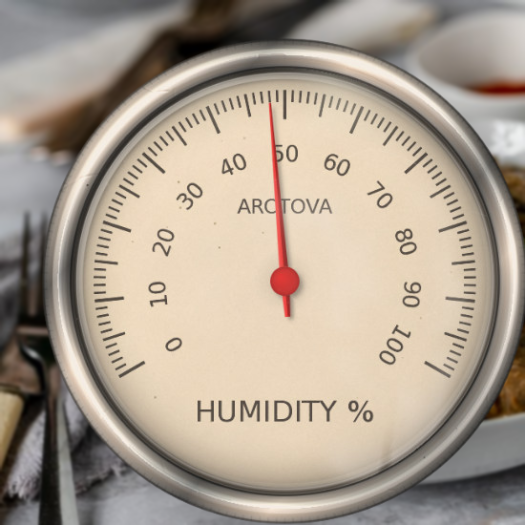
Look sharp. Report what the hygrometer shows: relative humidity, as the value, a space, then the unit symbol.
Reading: 48 %
